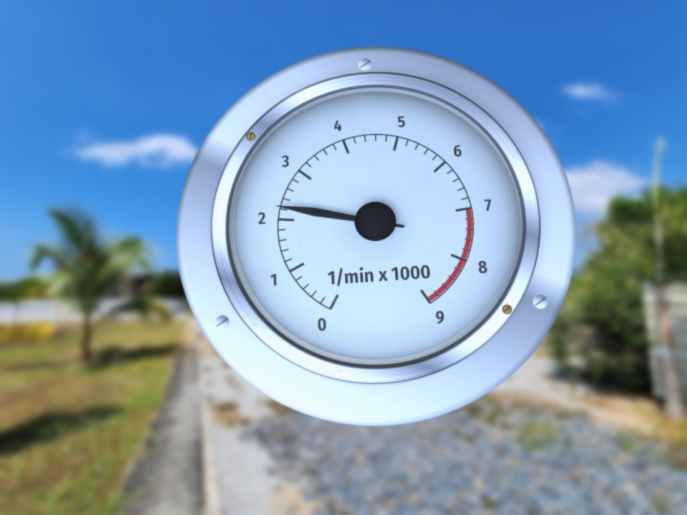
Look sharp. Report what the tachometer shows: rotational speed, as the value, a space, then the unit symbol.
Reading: 2200 rpm
